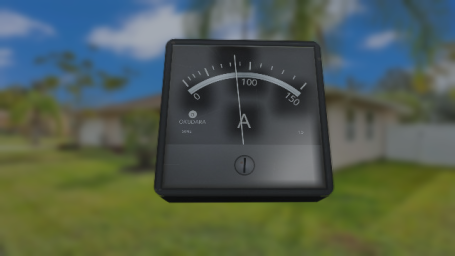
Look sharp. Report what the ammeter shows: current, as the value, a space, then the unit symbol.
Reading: 85 A
